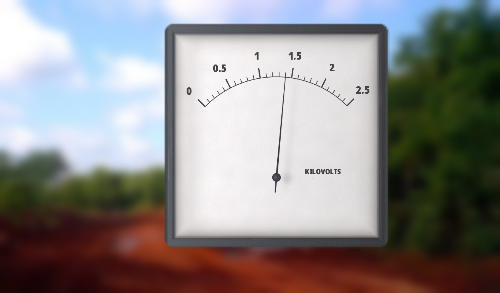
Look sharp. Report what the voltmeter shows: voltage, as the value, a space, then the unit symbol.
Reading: 1.4 kV
